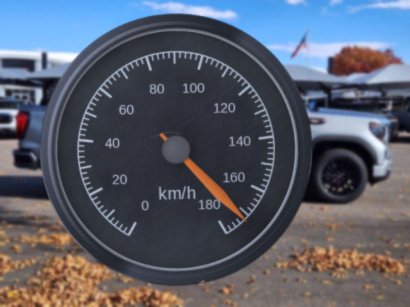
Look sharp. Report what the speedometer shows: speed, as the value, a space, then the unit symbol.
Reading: 172 km/h
